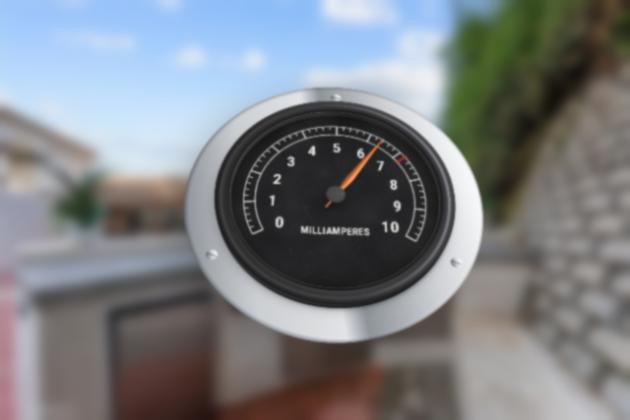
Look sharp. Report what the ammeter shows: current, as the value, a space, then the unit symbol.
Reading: 6.4 mA
